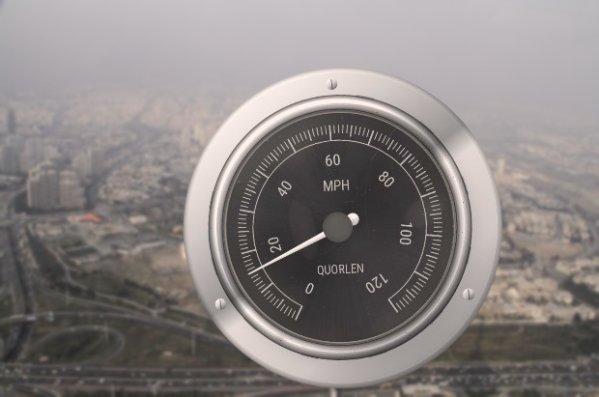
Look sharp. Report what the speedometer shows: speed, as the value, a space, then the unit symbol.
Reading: 15 mph
